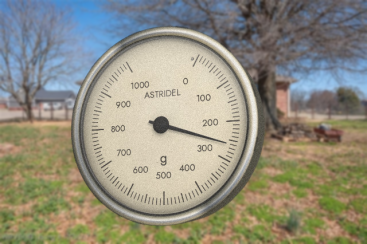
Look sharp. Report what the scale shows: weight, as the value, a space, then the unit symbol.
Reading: 260 g
